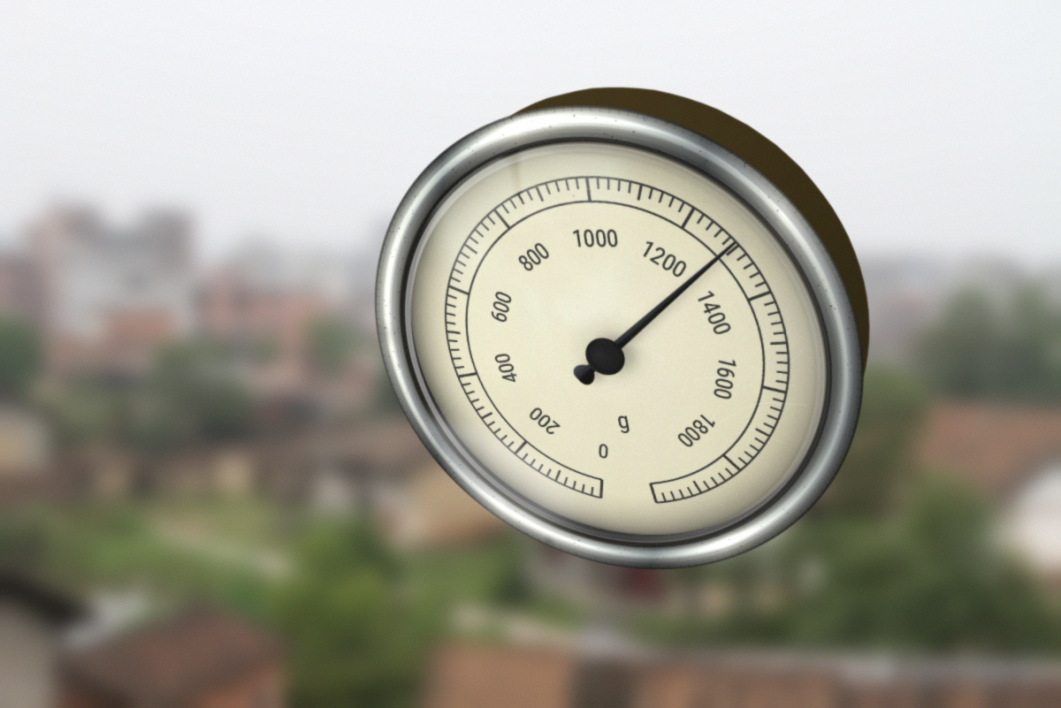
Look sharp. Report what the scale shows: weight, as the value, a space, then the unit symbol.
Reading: 1290 g
